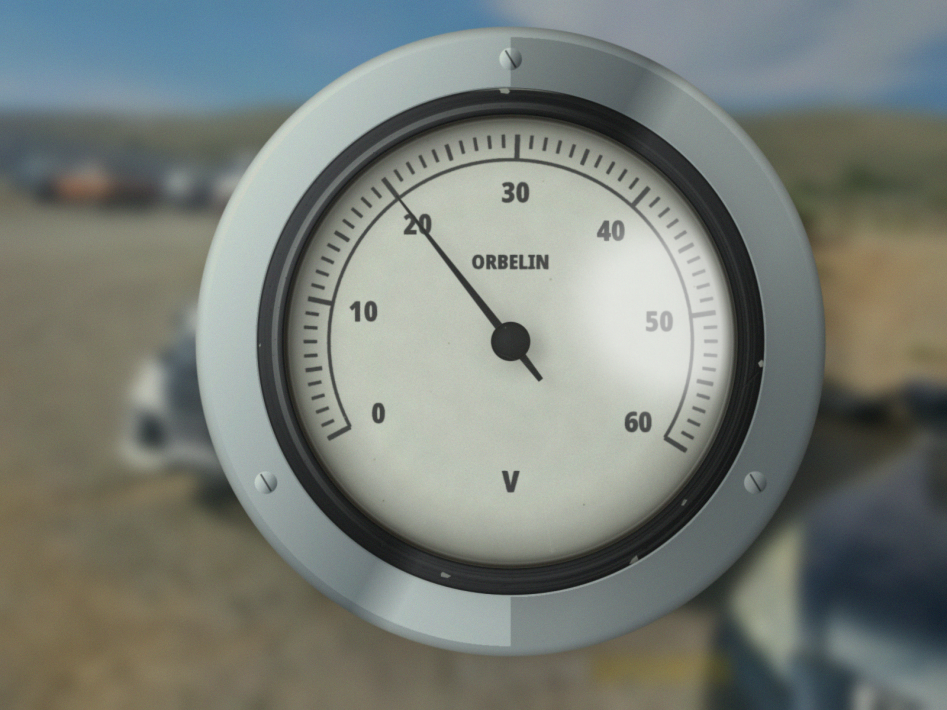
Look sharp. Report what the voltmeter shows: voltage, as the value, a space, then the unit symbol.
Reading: 20 V
